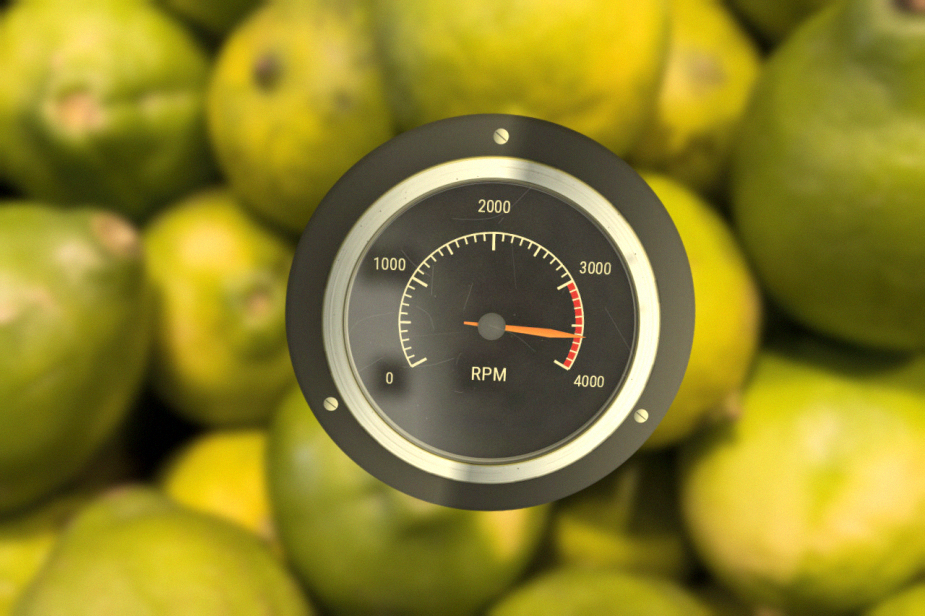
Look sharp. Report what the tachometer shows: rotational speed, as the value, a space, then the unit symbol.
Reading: 3600 rpm
